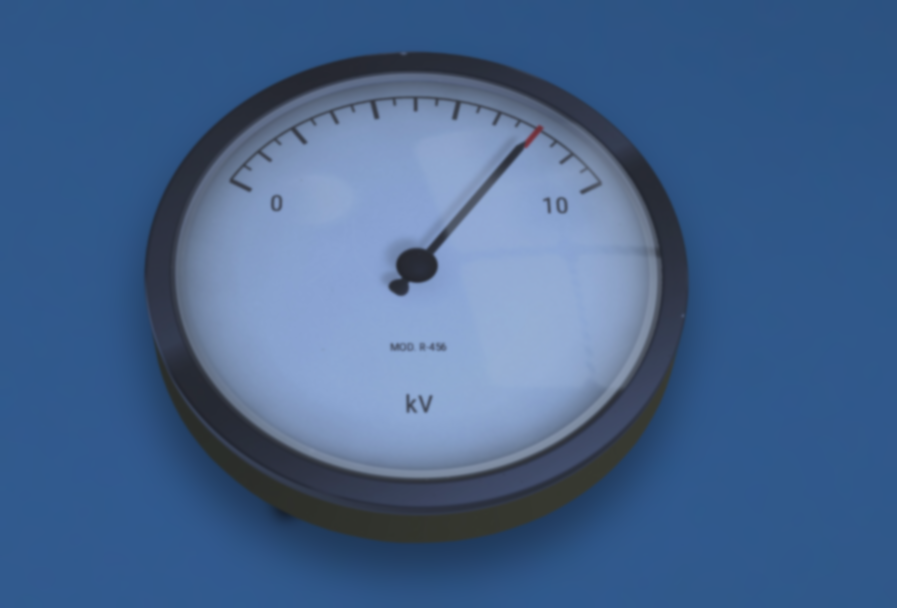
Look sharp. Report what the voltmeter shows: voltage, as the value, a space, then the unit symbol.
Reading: 8 kV
